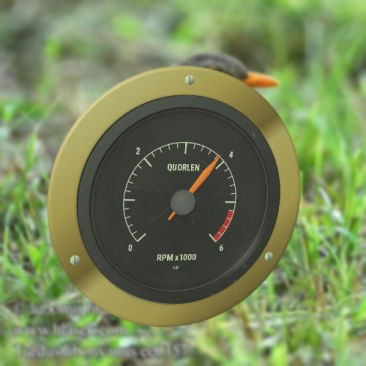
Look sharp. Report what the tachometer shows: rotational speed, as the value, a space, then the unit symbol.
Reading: 3800 rpm
